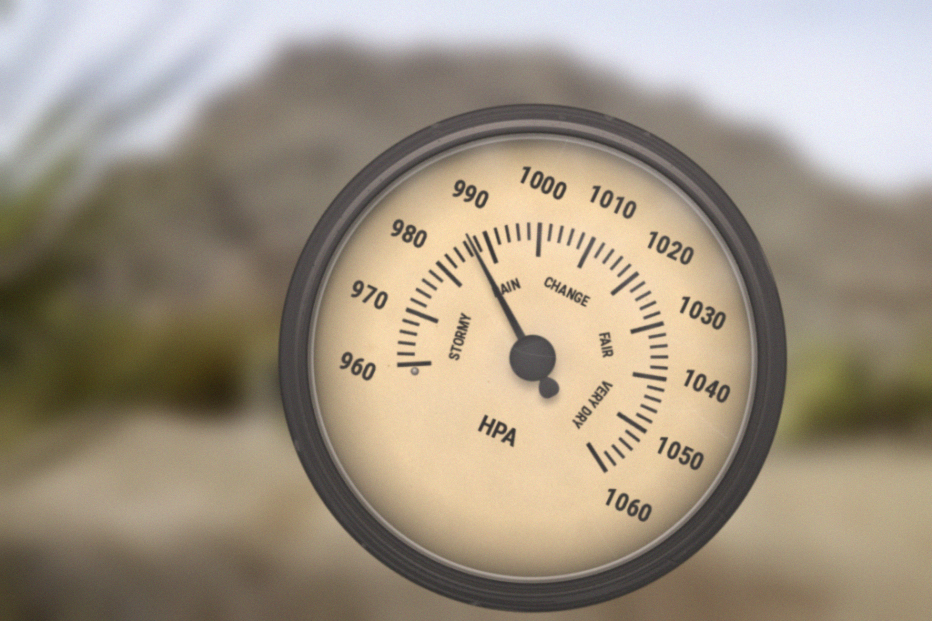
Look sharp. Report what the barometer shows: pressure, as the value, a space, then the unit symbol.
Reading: 987 hPa
